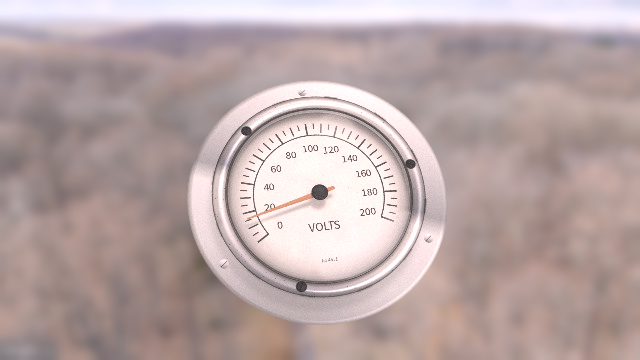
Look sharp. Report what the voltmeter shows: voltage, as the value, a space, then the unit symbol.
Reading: 15 V
